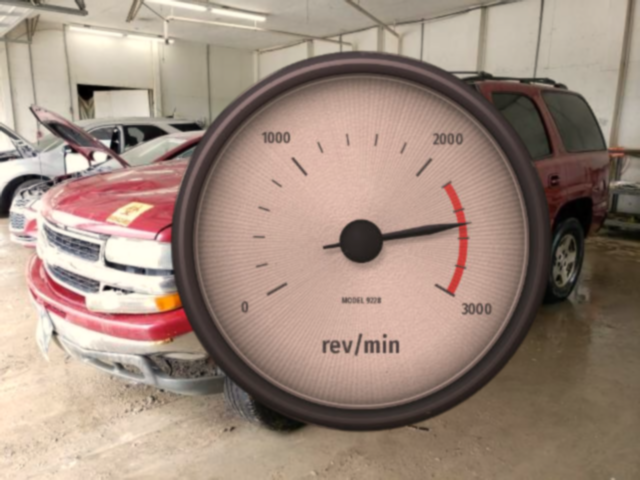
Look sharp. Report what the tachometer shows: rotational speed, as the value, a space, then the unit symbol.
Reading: 2500 rpm
